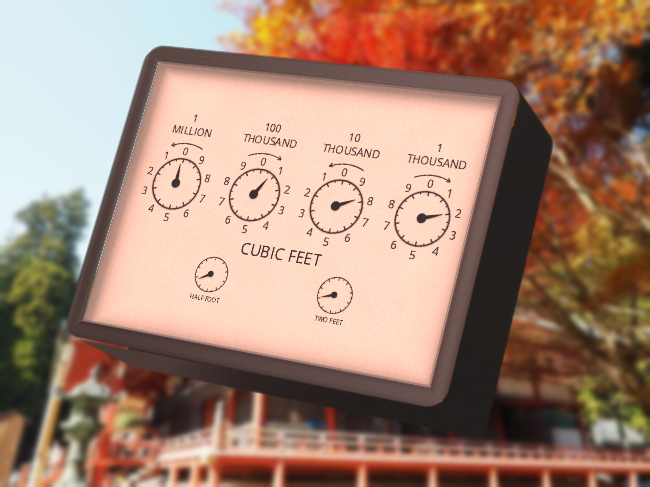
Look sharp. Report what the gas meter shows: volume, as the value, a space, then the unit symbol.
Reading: 8200 ft³
